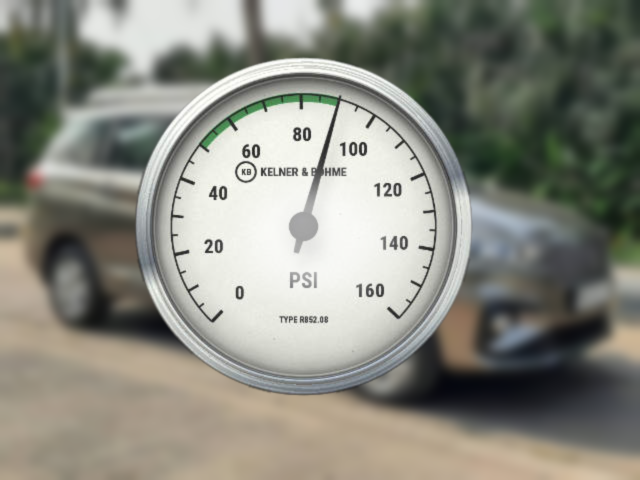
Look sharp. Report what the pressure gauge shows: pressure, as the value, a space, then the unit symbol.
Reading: 90 psi
